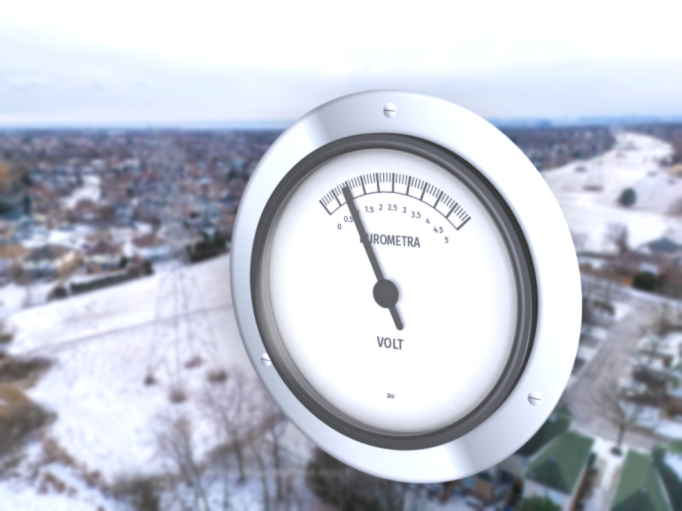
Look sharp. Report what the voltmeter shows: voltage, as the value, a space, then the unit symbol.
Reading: 1 V
